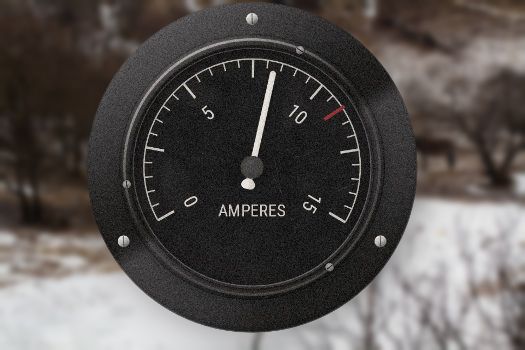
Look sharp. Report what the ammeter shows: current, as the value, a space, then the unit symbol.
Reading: 8.25 A
